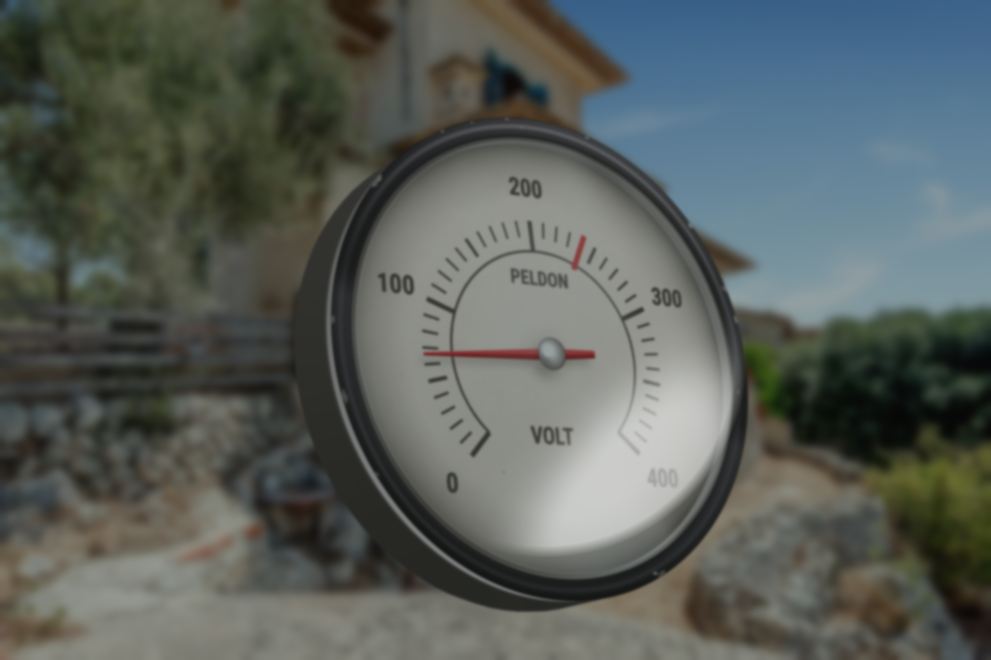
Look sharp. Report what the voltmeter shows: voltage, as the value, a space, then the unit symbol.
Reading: 65 V
